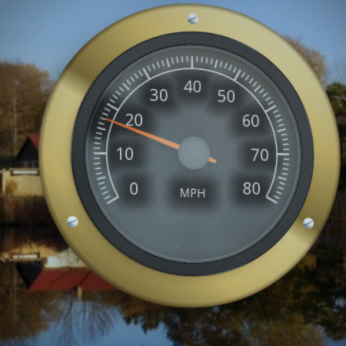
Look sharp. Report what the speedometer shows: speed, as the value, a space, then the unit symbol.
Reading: 17 mph
